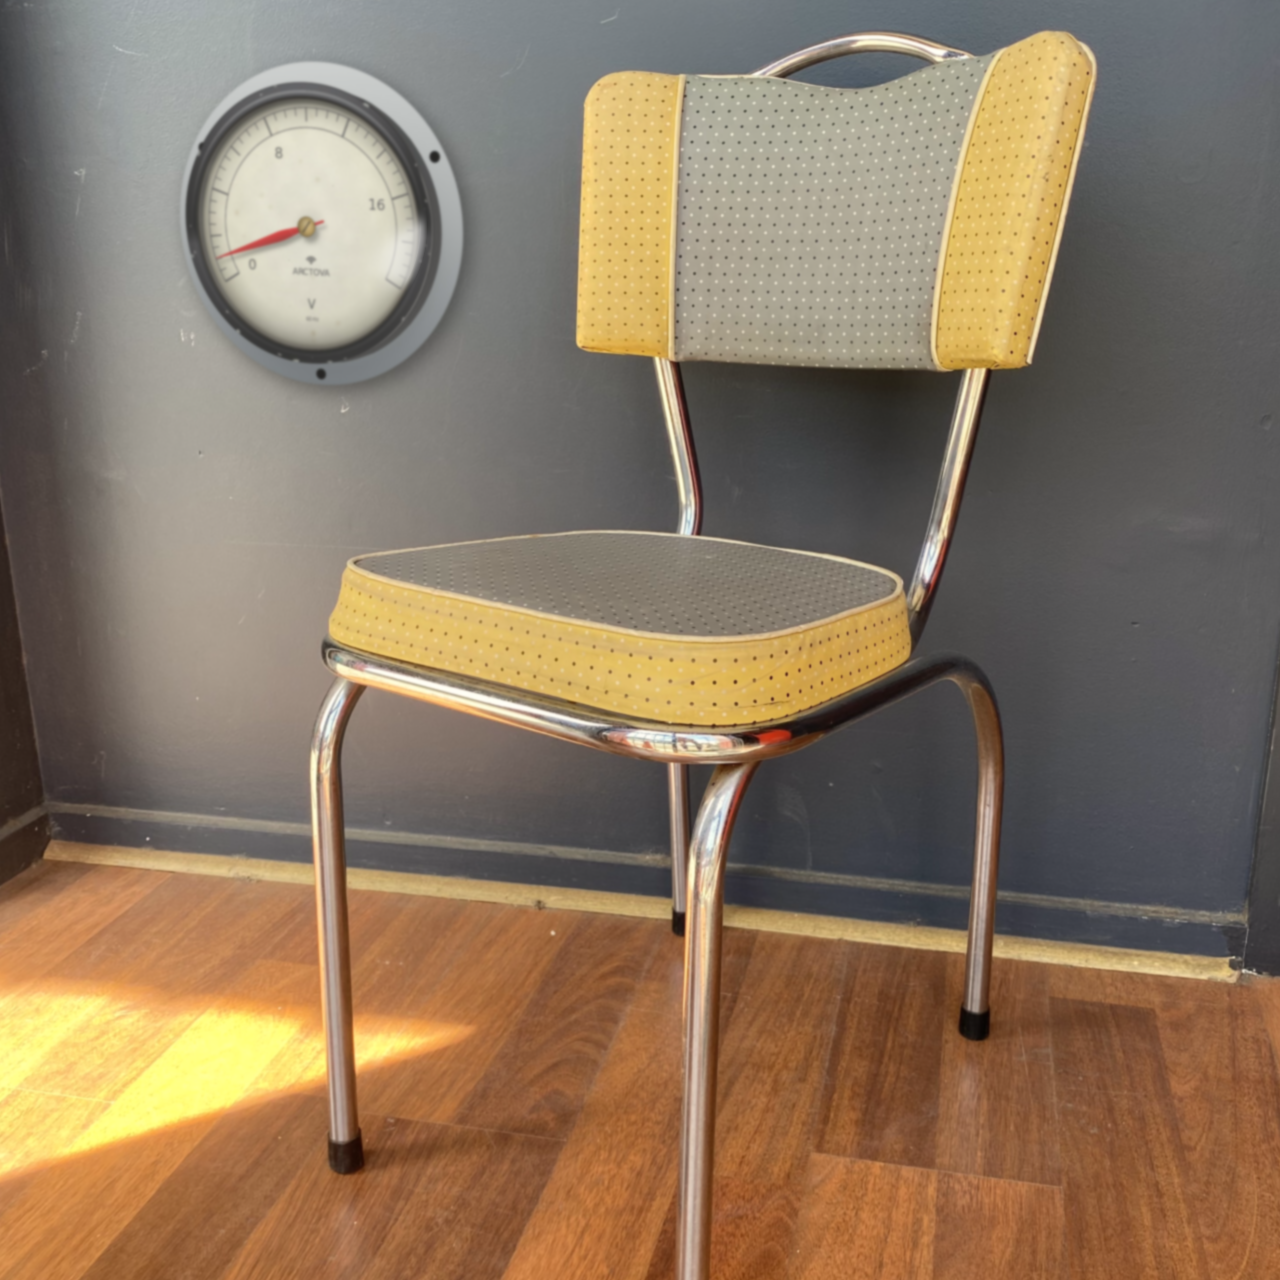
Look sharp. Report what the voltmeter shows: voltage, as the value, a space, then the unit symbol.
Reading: 1 V
